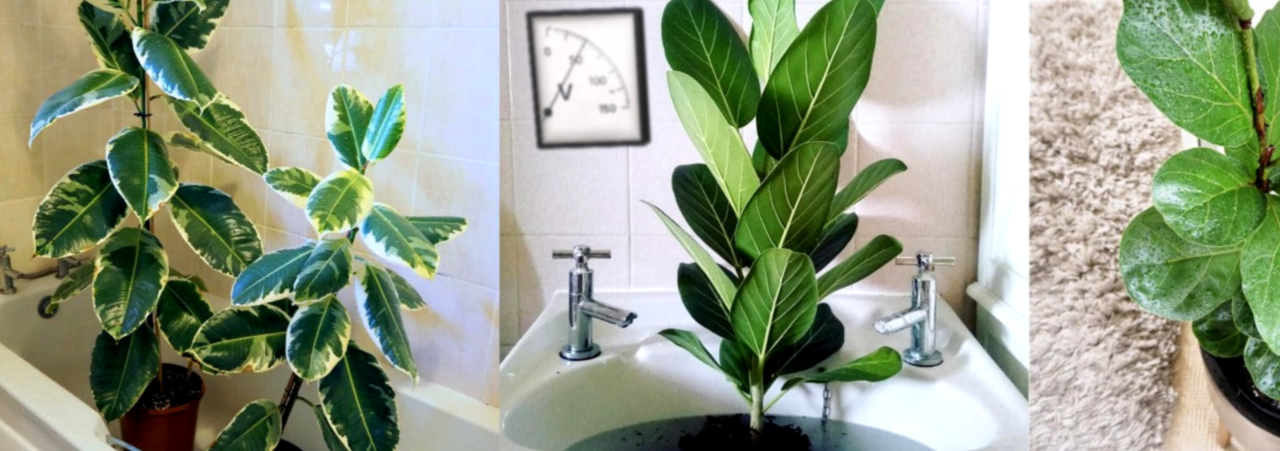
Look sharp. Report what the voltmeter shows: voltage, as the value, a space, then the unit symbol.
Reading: 50 V
